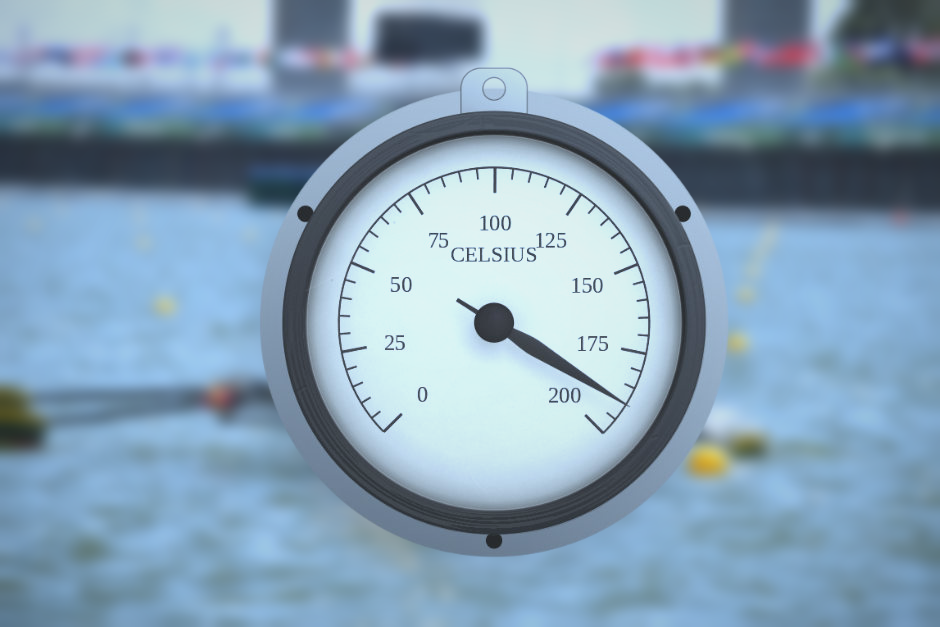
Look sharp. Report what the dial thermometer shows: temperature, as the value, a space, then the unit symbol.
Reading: 190 °C
